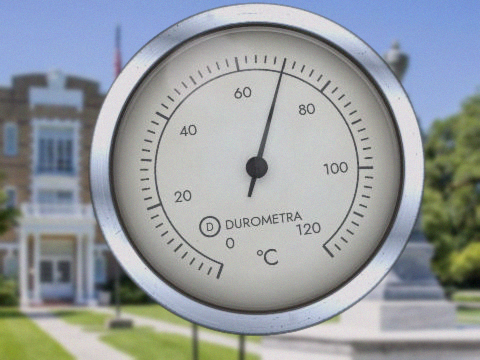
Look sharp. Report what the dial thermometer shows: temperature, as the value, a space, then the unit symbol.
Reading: 70 °C
